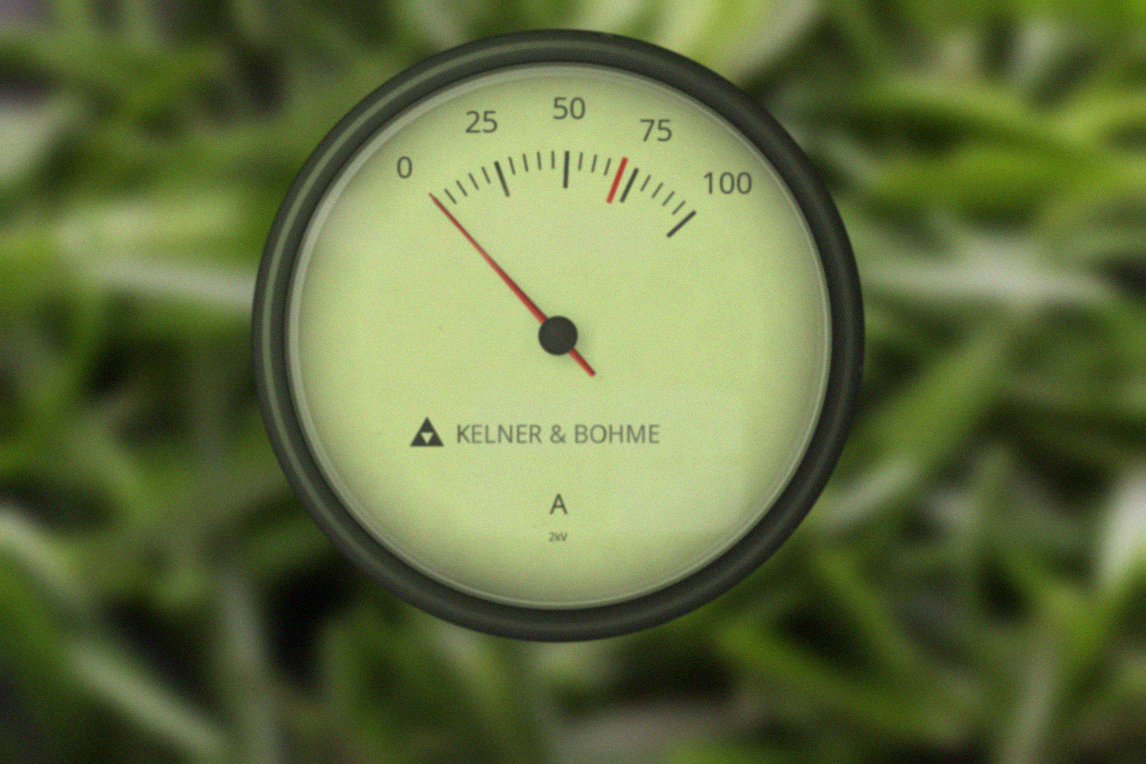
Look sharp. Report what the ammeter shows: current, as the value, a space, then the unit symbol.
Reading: 0 A
